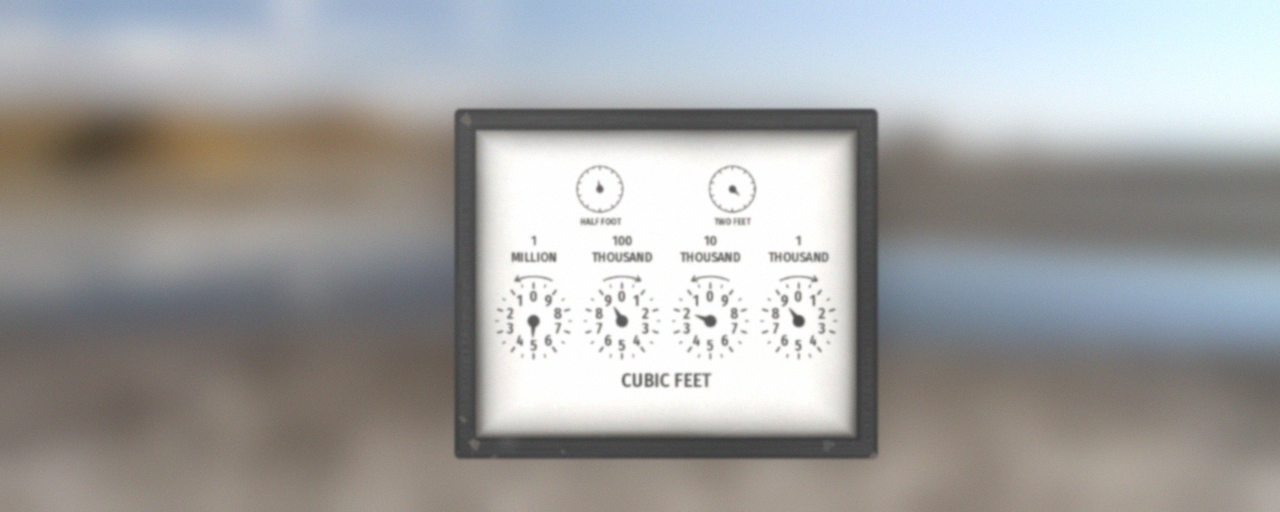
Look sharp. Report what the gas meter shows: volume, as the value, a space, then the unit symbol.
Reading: 491900 ft³
